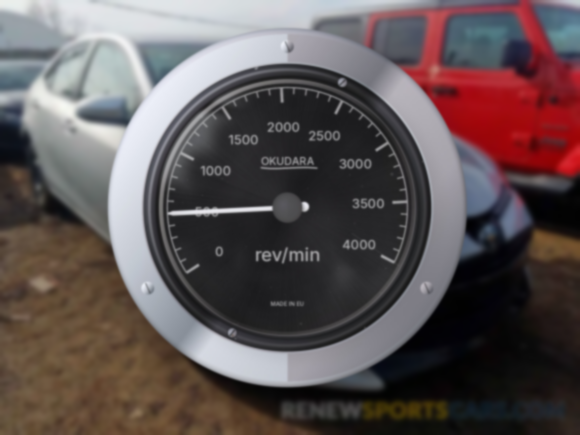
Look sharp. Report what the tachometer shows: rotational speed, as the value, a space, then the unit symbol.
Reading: 500 rpm
